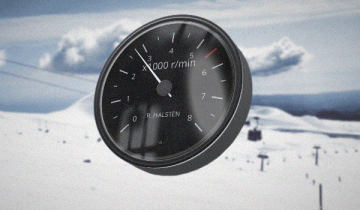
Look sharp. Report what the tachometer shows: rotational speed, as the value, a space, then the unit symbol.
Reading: 2750 rpm
